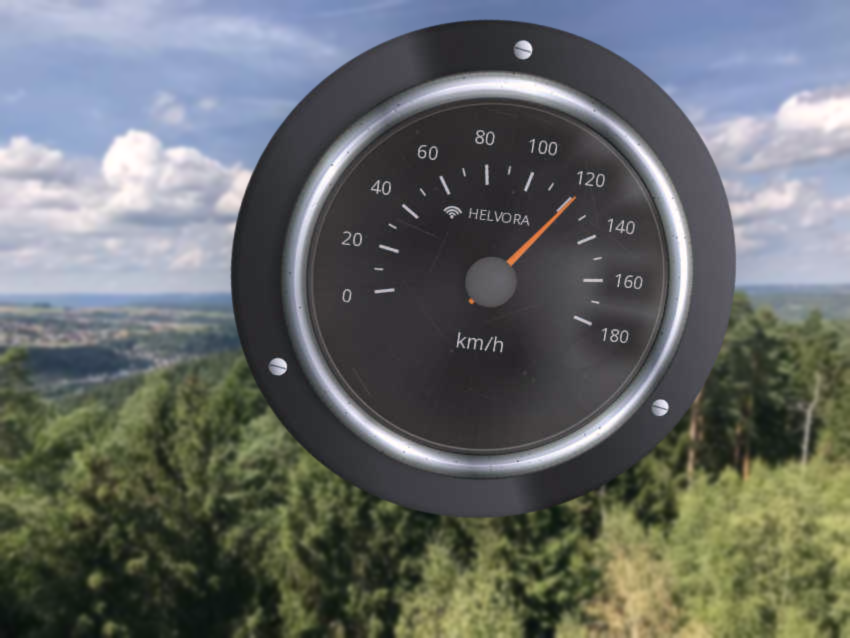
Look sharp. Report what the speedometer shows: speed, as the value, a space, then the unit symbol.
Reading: 120 km/h
